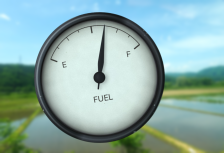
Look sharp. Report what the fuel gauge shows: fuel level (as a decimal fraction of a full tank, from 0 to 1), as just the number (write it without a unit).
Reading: 0.625
